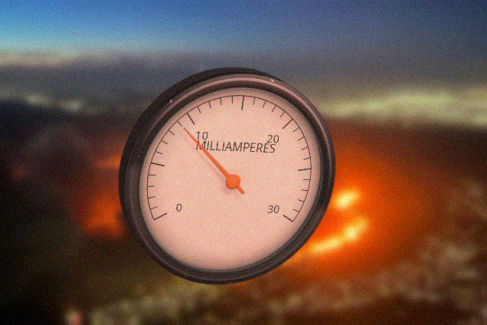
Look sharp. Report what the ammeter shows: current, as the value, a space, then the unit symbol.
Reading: 9 mA
